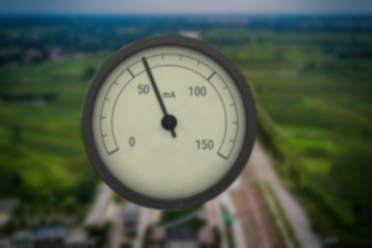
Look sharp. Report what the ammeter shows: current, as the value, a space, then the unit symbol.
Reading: 60 mA
